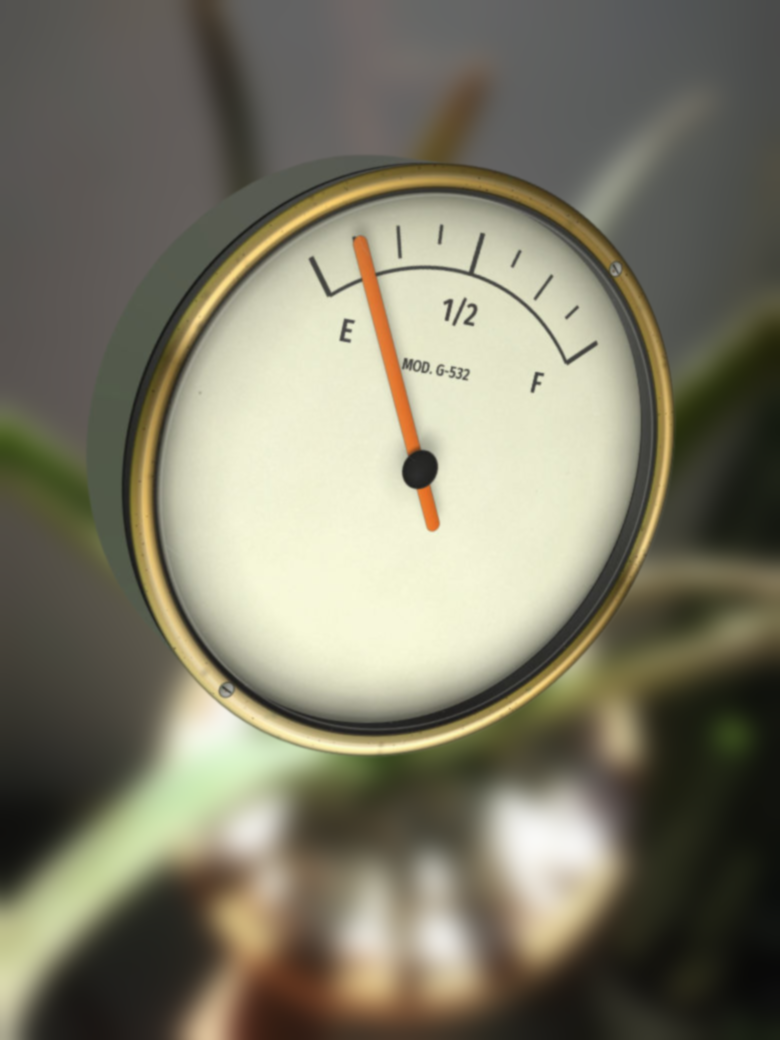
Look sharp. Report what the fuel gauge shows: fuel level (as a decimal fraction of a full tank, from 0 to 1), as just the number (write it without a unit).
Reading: 0.125
